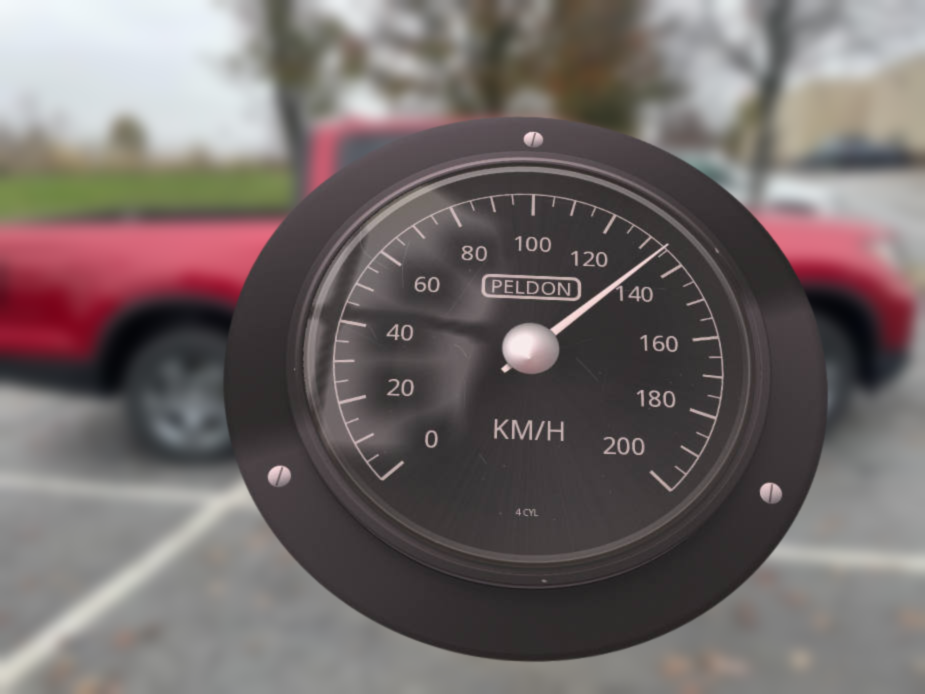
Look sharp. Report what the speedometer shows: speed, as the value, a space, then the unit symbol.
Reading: 135 km/h
